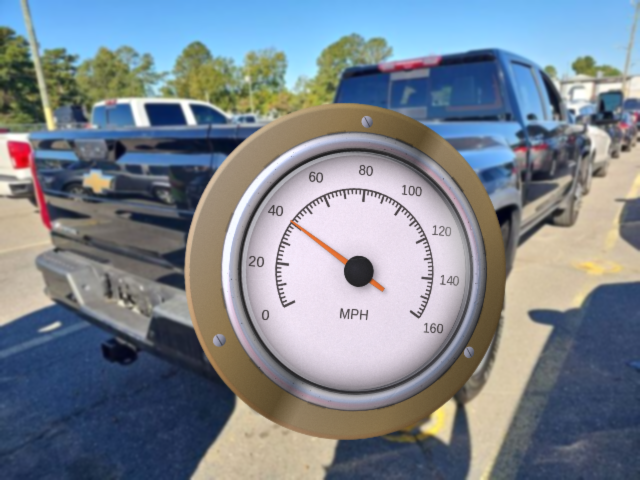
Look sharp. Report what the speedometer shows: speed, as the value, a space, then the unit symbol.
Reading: 40 mph
